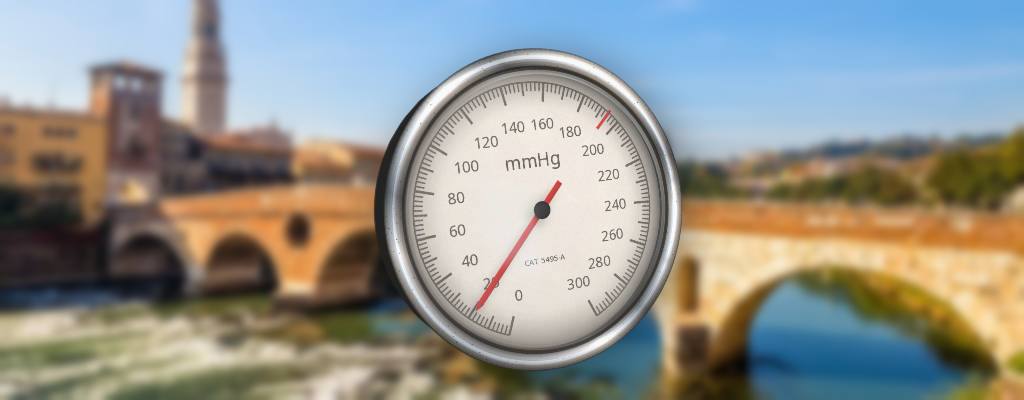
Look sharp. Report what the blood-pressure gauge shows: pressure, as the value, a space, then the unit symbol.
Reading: 20 mmHg
